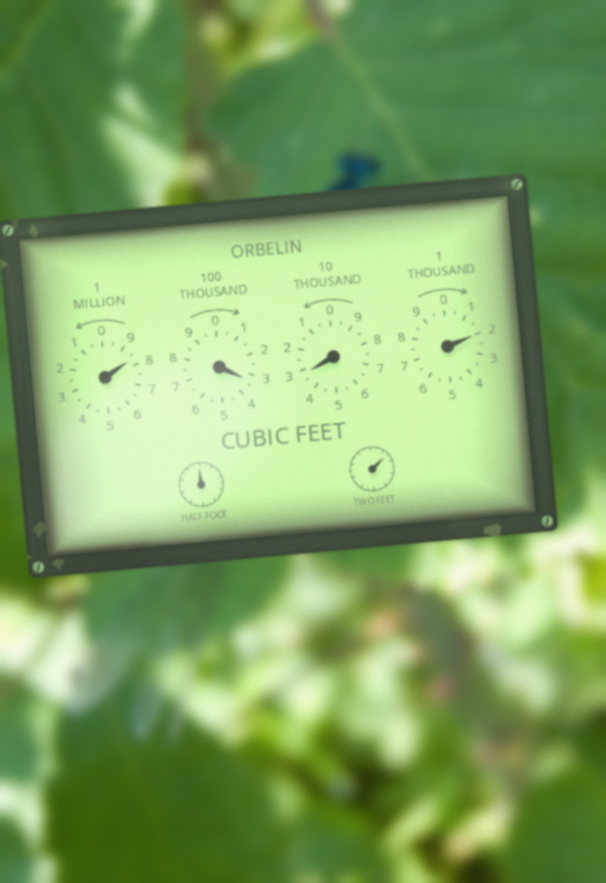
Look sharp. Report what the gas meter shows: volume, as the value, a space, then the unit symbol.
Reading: 833200 ft³
